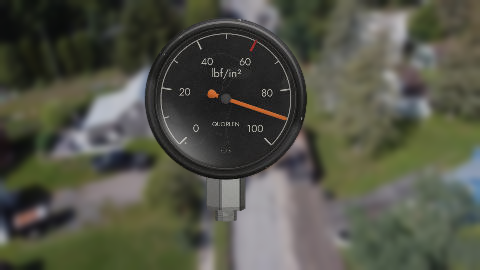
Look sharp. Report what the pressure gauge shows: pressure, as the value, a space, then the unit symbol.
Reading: 90 psi
